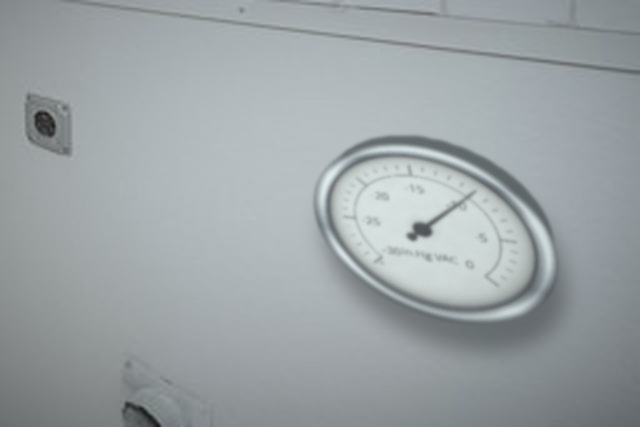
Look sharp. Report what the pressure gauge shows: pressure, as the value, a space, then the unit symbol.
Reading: -10 inHg
